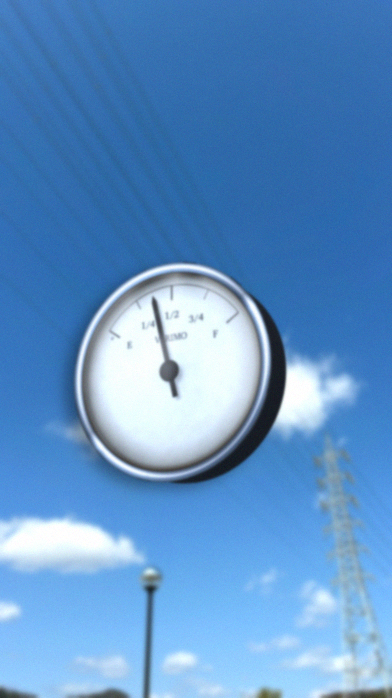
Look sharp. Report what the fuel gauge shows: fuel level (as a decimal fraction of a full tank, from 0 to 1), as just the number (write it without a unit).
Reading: 0.375
